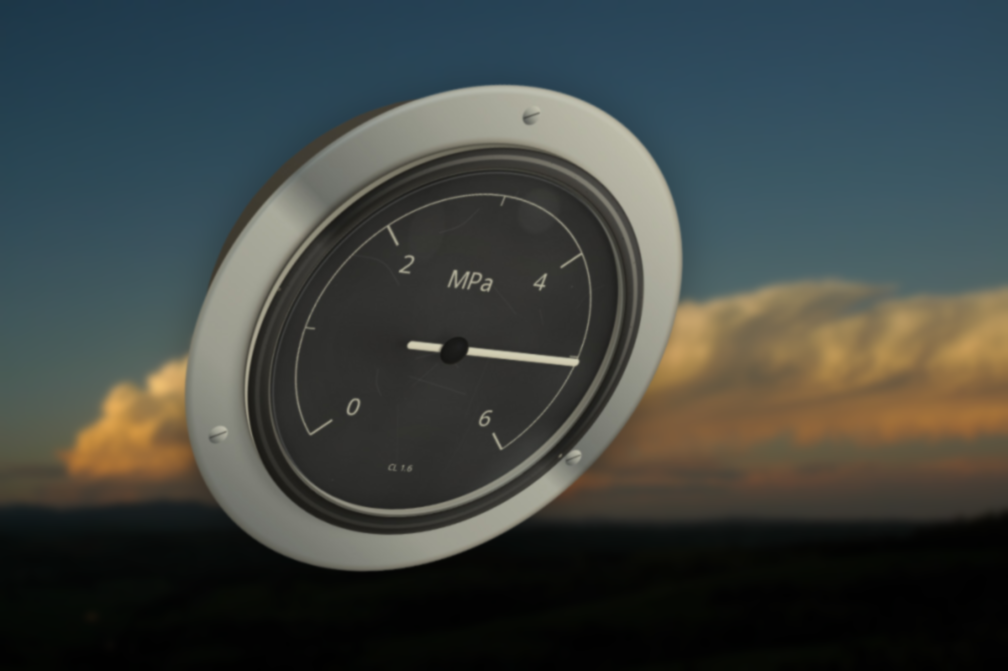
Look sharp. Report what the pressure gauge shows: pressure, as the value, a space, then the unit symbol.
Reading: 5 MPa
